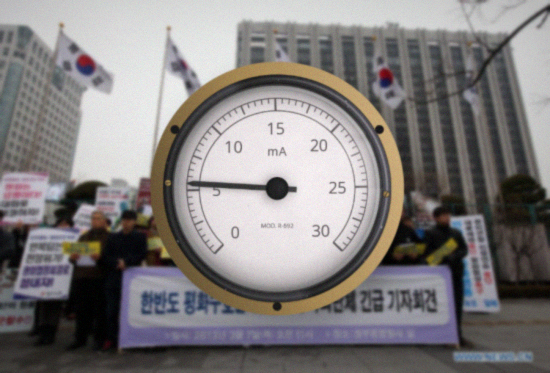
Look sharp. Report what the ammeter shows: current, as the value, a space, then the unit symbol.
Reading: 5.5 mA
